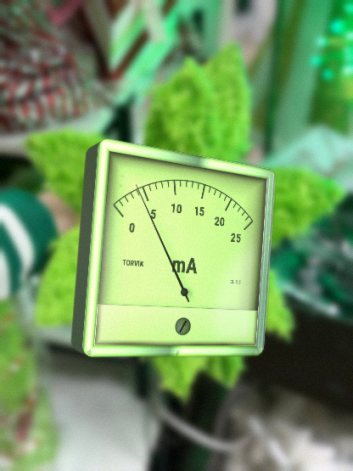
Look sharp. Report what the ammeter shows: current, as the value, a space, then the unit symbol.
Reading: 4 mA
